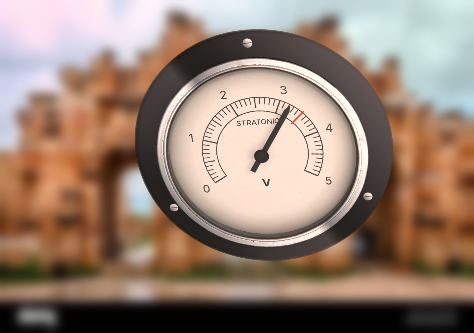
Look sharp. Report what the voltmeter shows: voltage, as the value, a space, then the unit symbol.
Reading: 3.2 V
